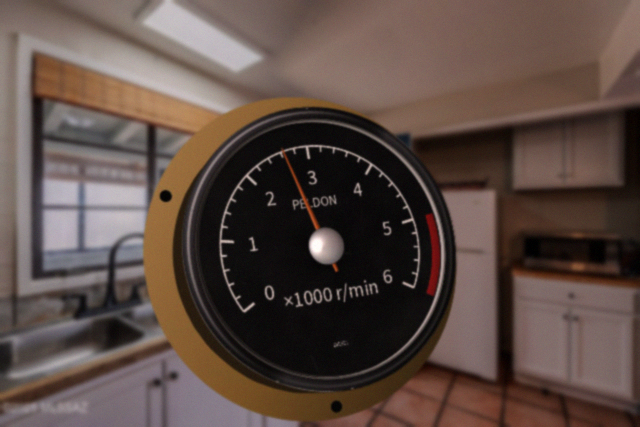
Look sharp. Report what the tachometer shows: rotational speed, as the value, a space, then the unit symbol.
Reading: 2600 rpm
